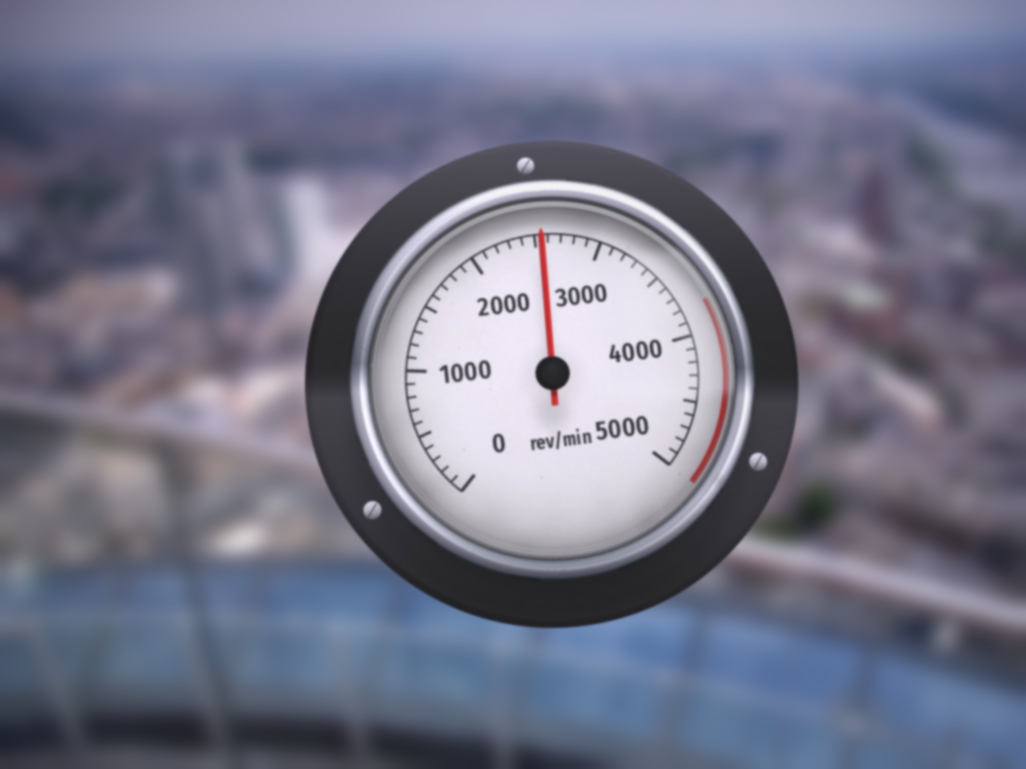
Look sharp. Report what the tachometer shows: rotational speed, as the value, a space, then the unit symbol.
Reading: 2550 rpm
